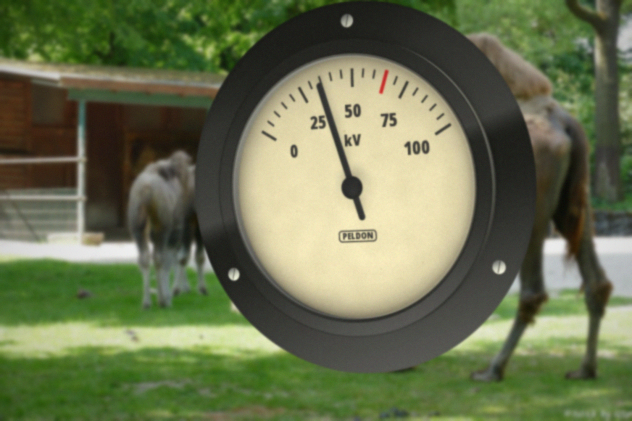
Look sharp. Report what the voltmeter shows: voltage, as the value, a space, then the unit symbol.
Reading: 35 kV
